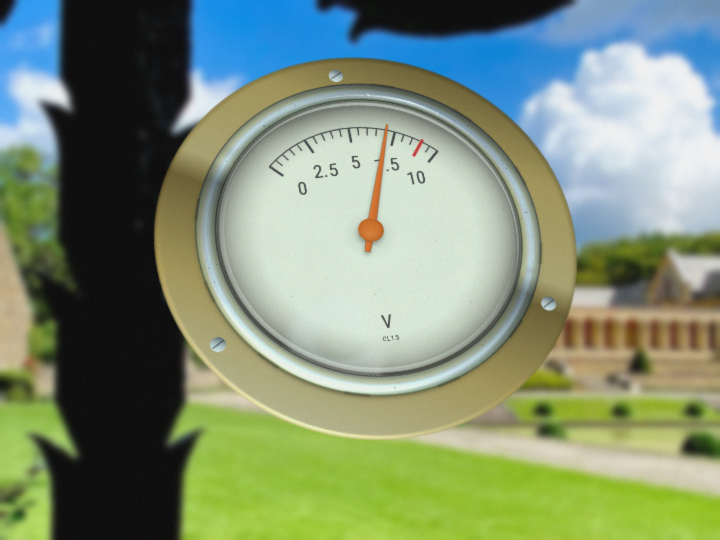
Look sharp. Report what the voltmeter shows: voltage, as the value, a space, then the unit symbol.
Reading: 7 V
